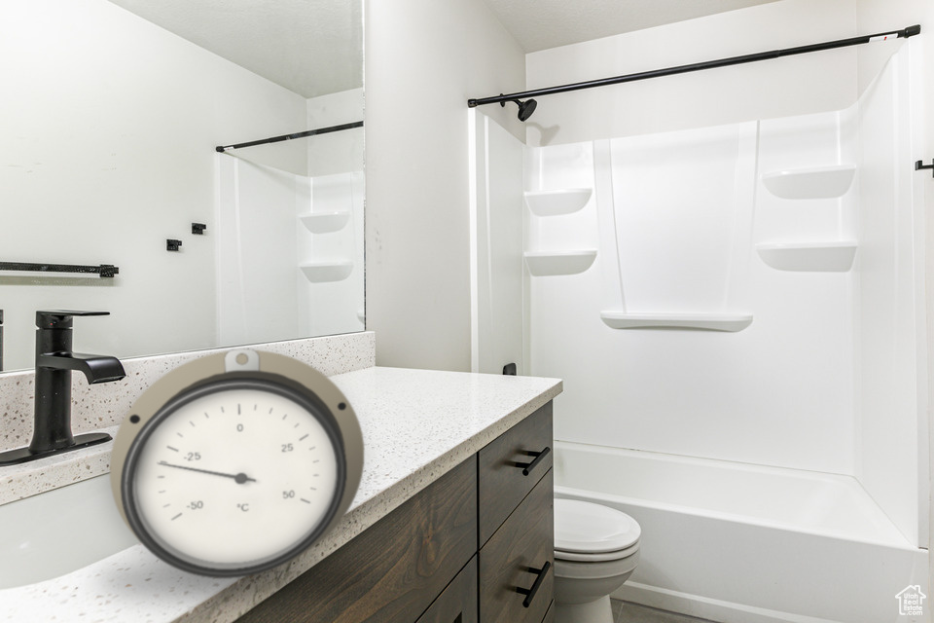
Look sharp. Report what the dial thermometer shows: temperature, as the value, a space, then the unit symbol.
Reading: -30 °C
